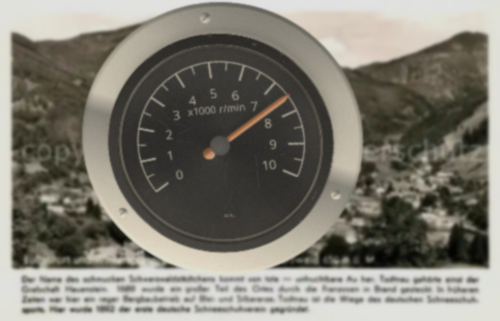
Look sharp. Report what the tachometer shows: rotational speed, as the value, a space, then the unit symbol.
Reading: 7500 rpm
